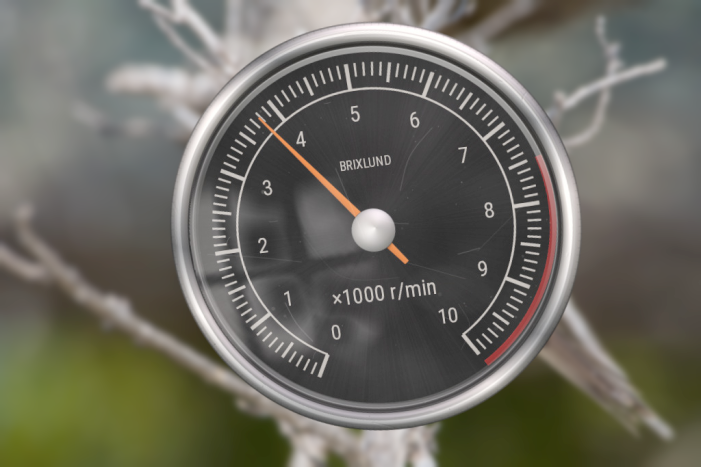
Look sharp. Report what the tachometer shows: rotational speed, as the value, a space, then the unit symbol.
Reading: 3800 rpm
